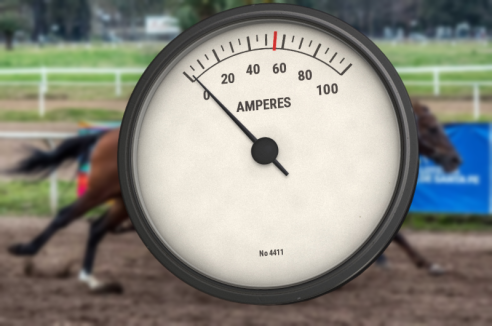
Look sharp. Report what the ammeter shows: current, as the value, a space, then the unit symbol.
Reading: 2.5 A
